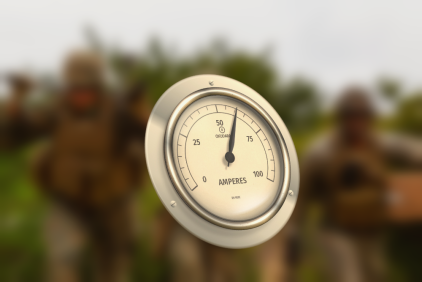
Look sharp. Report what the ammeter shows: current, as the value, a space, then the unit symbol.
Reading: 60 A
